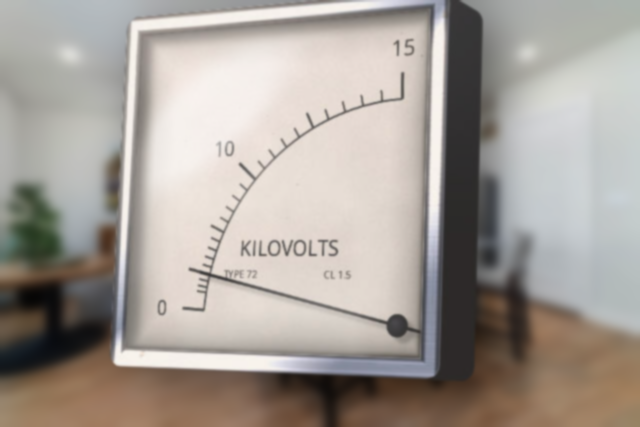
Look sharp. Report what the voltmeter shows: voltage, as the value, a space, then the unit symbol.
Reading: 5 kV
